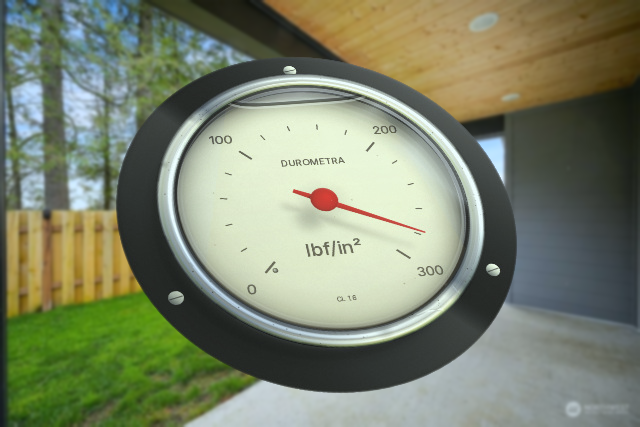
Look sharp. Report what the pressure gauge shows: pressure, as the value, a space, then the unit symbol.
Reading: 280 psi
